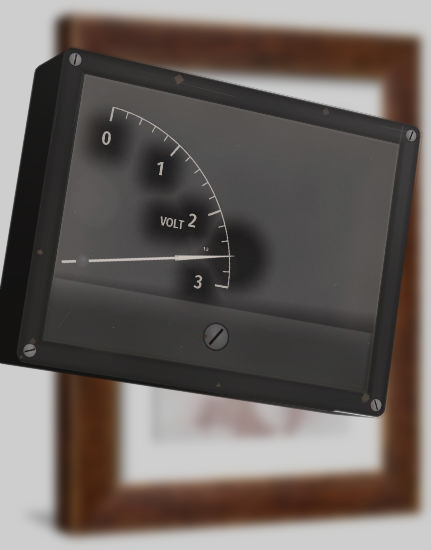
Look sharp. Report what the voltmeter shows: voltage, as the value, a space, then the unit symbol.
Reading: 2.6 V
